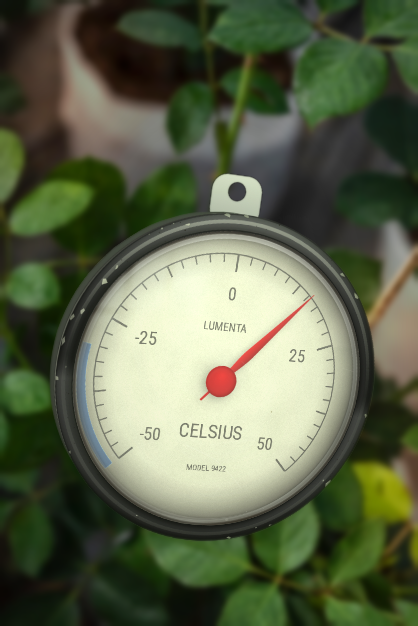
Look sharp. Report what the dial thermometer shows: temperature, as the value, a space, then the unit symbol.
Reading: 15 °C
